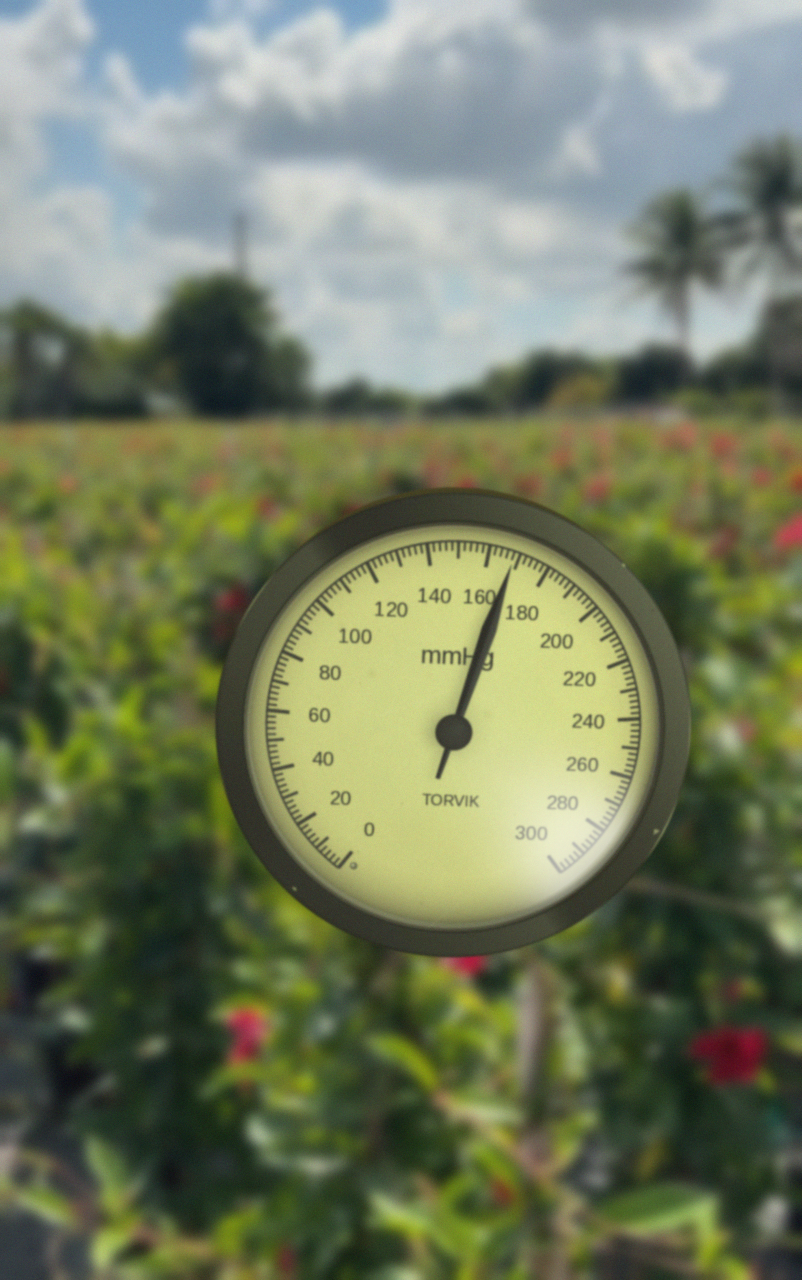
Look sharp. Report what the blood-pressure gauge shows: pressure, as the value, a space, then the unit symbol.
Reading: 168 mmHg
